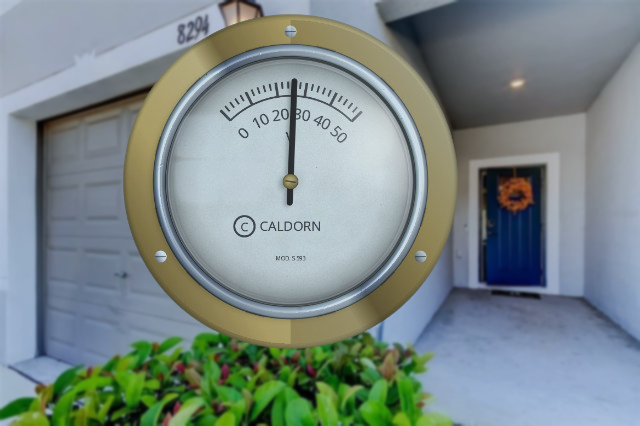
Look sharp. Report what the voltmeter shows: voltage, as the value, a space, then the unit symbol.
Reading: 26 V
